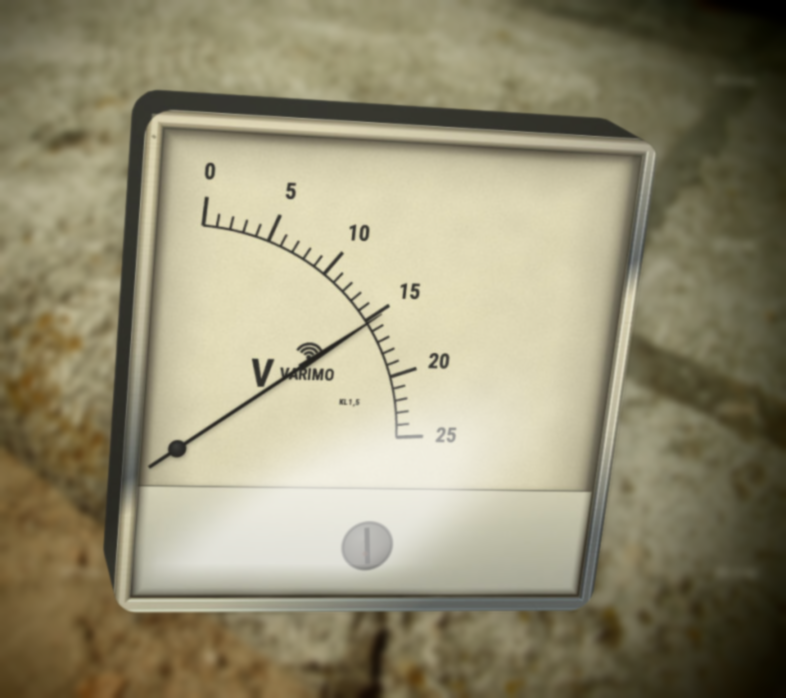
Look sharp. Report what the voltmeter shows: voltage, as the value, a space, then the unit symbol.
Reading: 15 V
